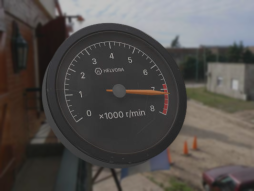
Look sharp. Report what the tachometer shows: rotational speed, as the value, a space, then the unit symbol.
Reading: 7200 rpm
